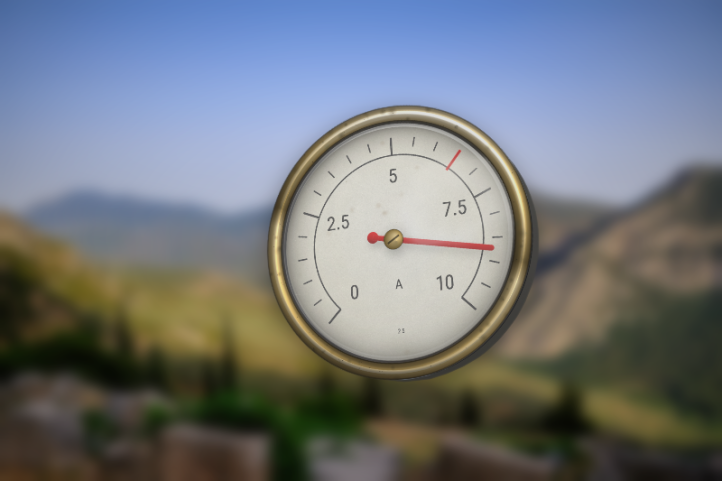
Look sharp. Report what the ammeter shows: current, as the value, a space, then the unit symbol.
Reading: 8.75 A
